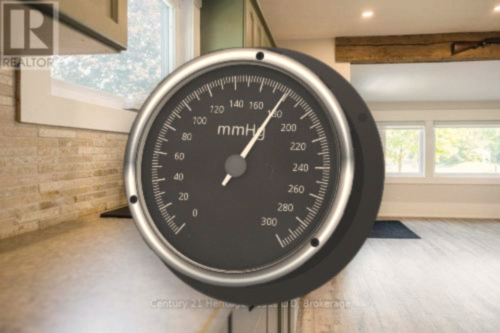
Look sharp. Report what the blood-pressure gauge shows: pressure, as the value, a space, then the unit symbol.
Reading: 180 mmHg
